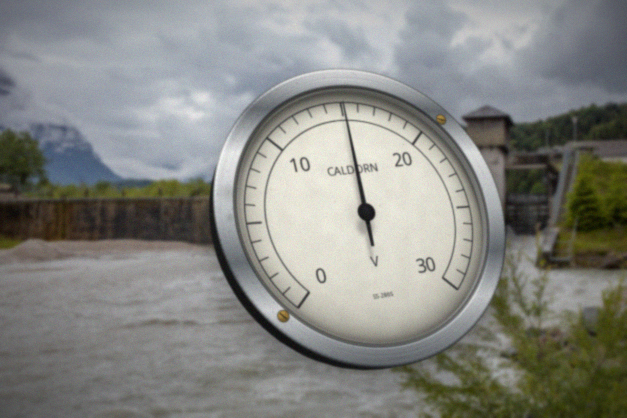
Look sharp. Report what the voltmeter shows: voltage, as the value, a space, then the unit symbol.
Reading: 15 V
